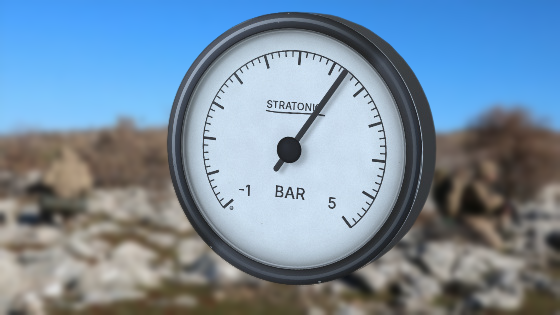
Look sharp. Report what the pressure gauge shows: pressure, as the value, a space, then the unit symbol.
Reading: 2.7 bar
